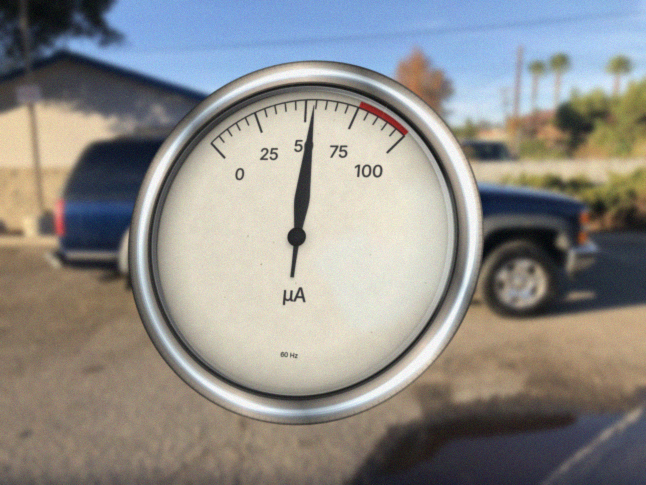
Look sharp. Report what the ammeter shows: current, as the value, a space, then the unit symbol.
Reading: 55 µA
